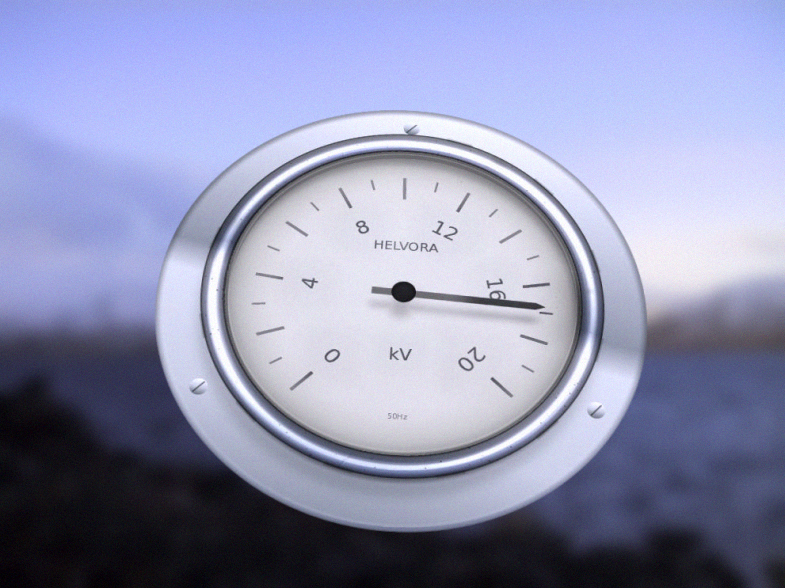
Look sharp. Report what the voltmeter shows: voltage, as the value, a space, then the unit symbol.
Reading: 17 kV
